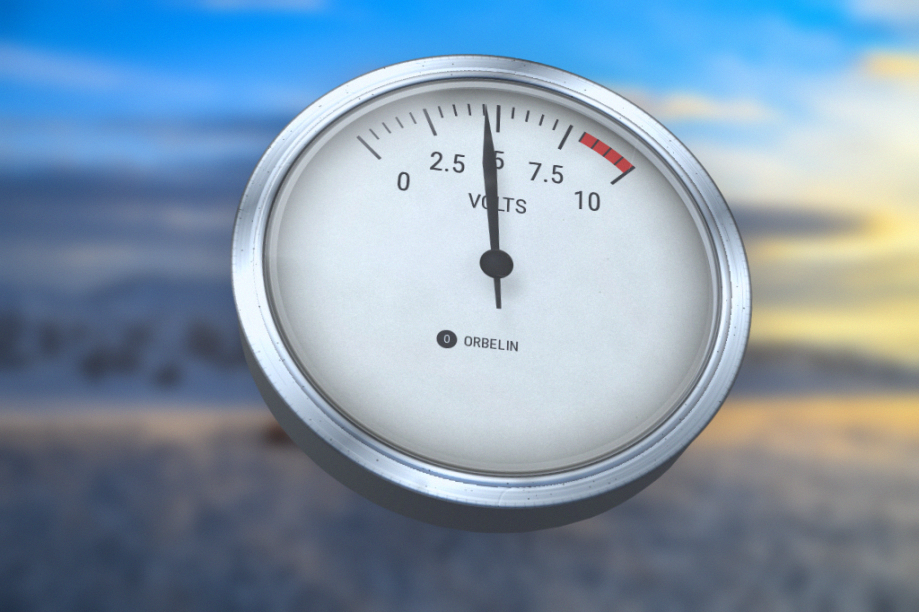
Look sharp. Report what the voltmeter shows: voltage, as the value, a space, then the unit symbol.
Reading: 4.5 V
